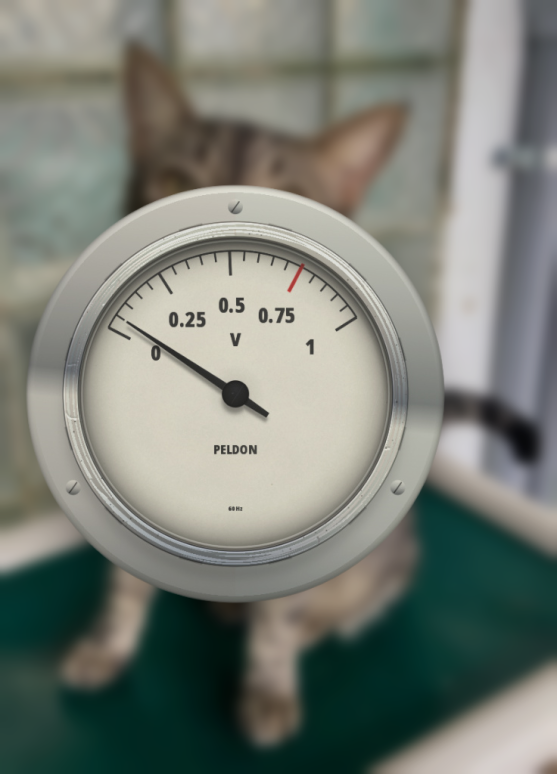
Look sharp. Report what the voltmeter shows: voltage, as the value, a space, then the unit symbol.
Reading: 0.05 V
